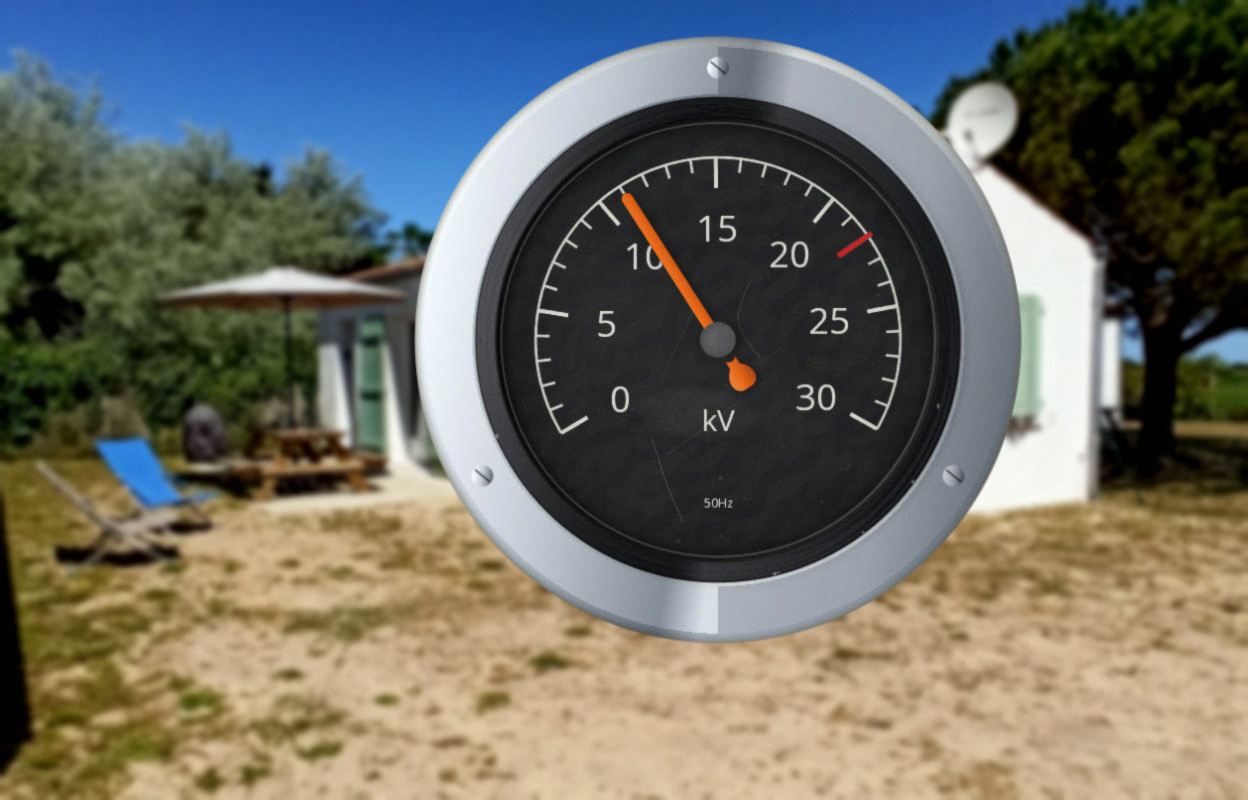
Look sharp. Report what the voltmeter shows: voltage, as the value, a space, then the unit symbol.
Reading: 11 kV
